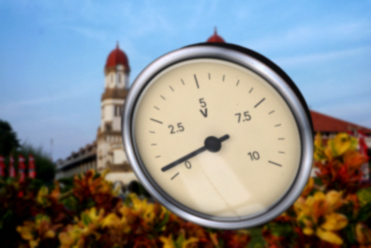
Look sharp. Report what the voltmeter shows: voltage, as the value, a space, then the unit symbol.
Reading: 0.5 V
